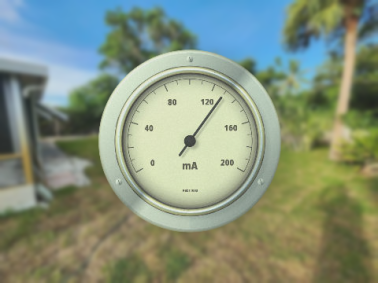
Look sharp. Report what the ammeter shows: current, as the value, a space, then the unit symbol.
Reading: 130 mA
